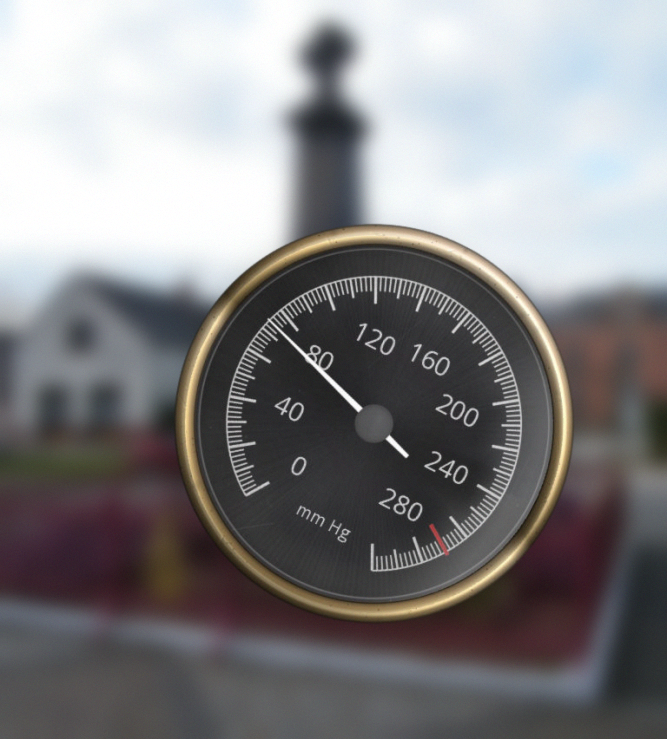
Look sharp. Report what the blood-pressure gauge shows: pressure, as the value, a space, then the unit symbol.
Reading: 74 mmHg
